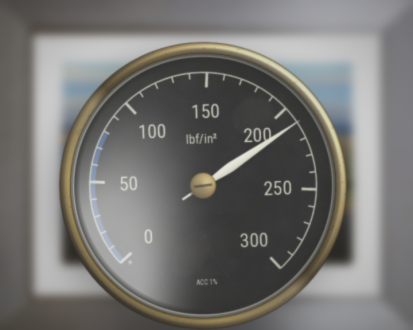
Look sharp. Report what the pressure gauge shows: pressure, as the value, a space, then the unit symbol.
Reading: 210 psi
